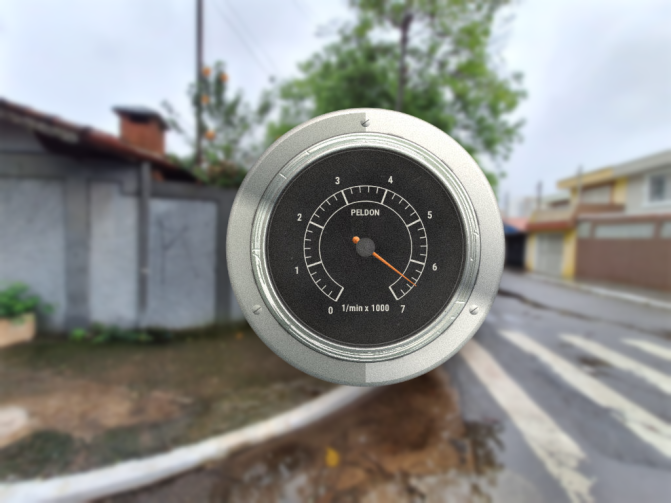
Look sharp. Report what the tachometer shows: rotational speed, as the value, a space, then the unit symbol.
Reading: 6500 rpm
